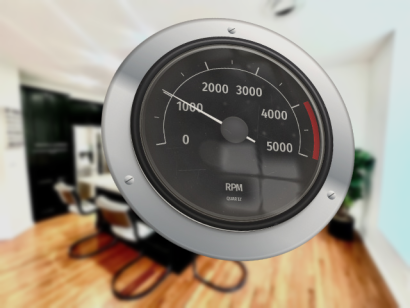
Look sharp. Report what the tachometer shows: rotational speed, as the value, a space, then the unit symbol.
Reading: 1000 rpm
